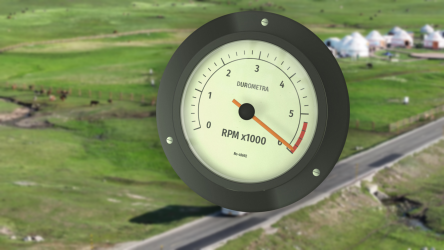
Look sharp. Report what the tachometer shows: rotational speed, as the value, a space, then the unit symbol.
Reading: 5900 rpm
